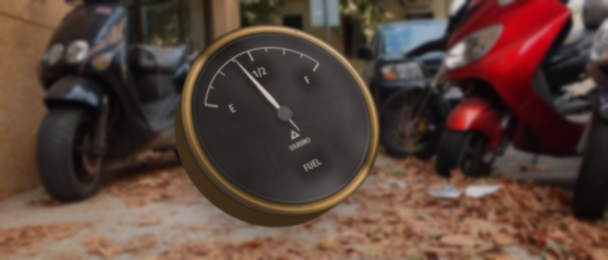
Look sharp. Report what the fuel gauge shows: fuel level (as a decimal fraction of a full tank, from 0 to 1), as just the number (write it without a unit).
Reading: 0.375
